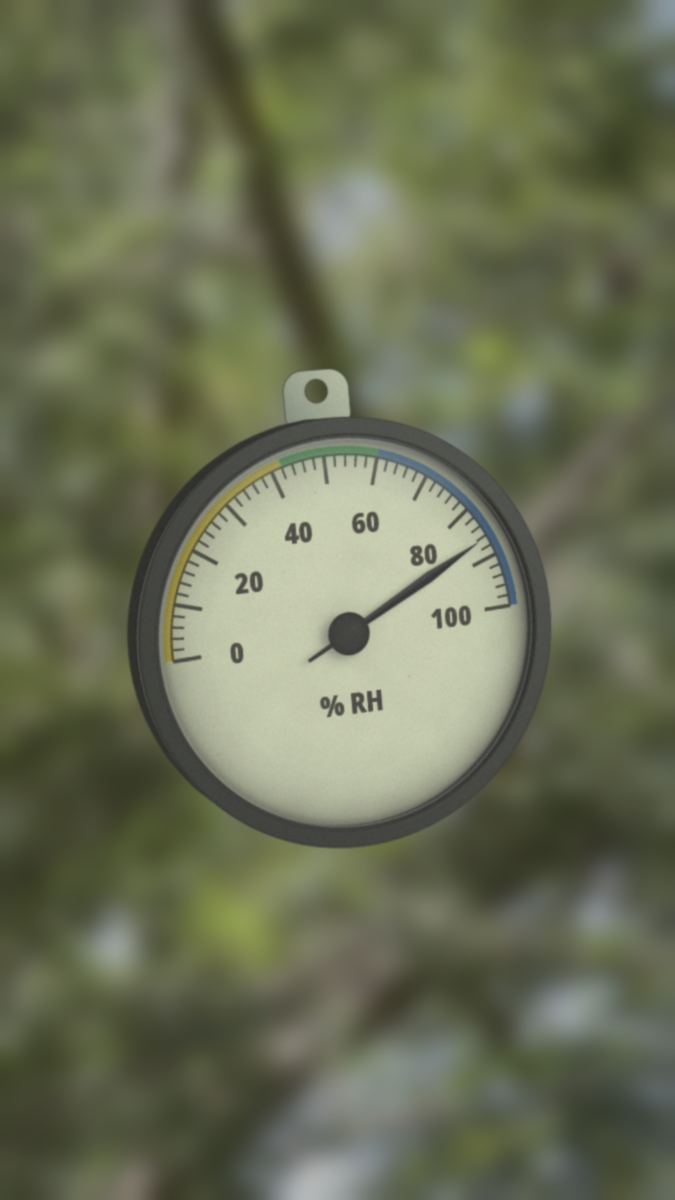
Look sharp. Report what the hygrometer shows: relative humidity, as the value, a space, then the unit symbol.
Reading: 86 %
